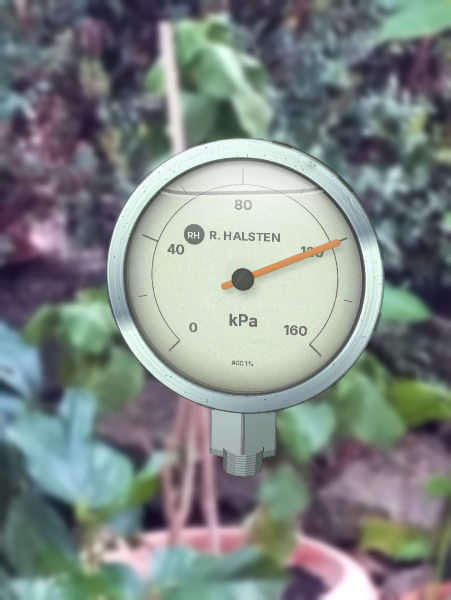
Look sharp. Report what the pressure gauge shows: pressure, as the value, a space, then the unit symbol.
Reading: 120 kPa
